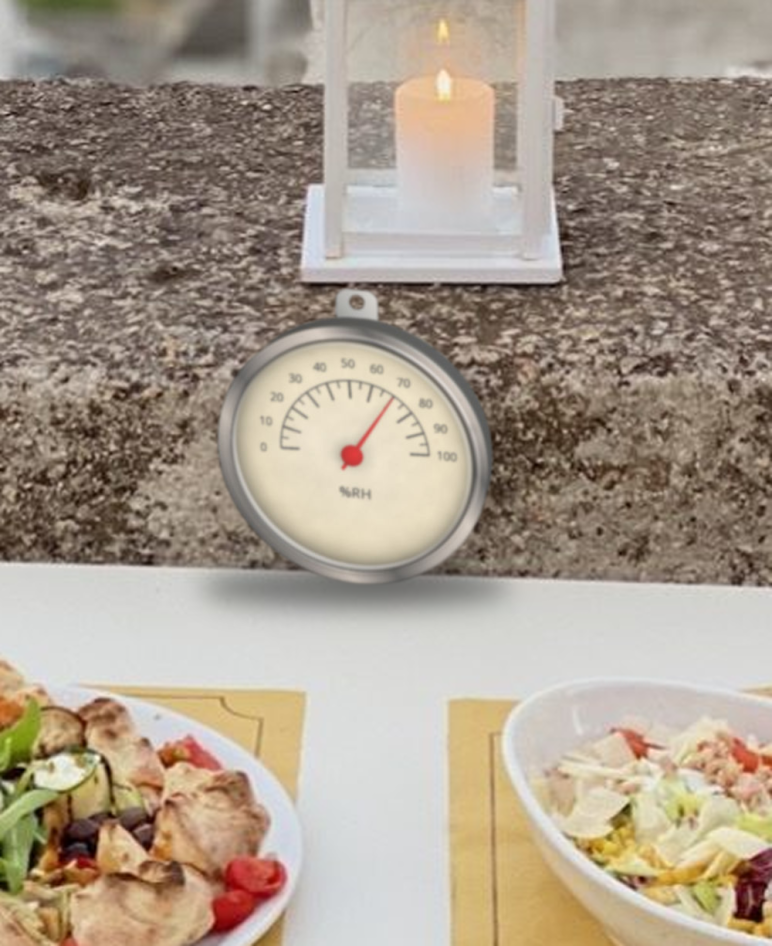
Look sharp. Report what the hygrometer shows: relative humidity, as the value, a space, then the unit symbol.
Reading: 70 %
